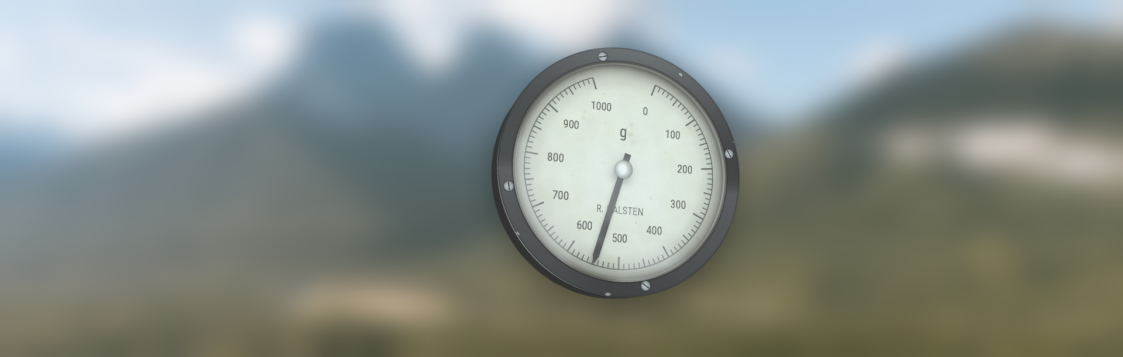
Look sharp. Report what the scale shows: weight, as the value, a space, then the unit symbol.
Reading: 550 g
